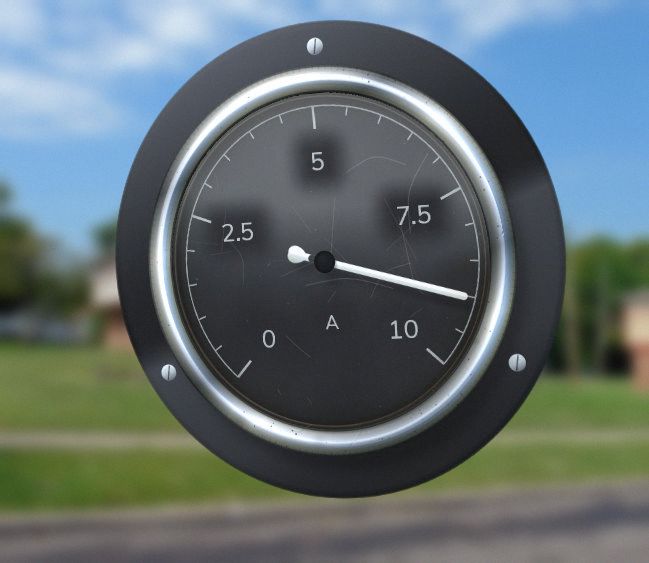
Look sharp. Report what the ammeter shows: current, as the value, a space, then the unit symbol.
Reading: 9 A
